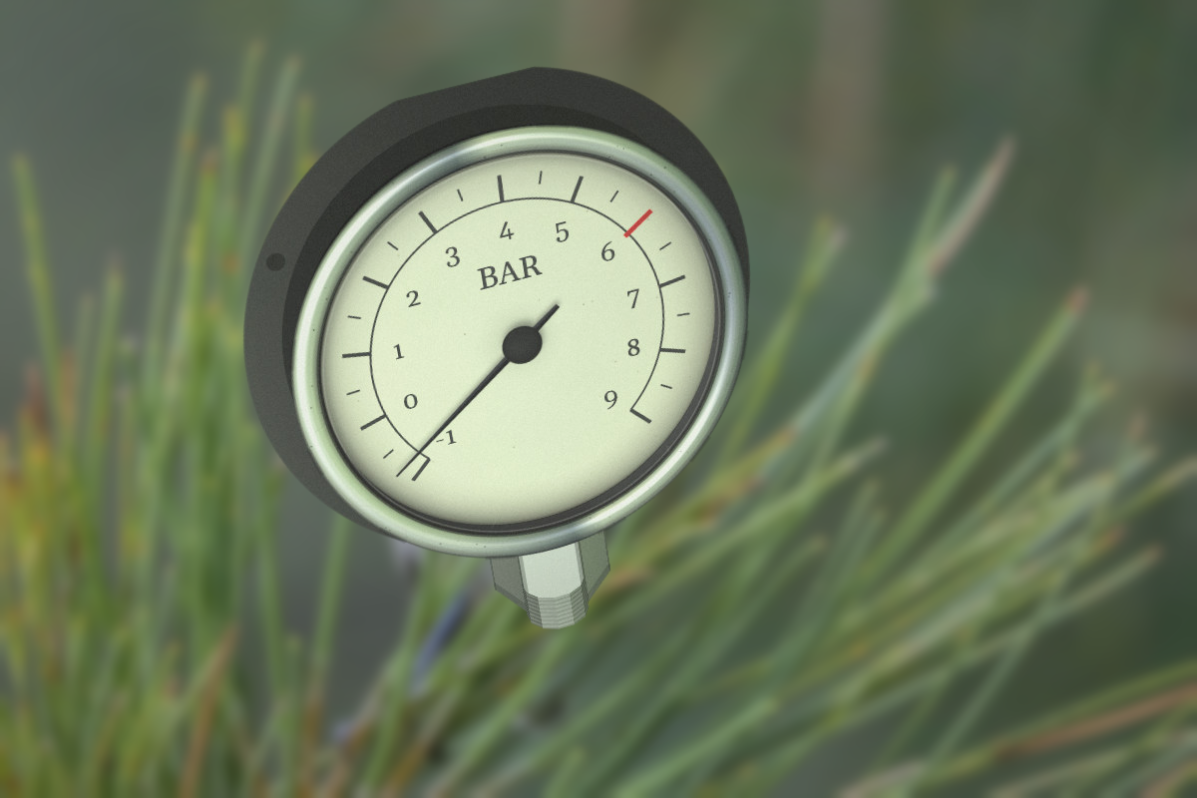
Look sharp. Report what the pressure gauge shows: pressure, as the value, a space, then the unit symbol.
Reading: -0.75 bar
